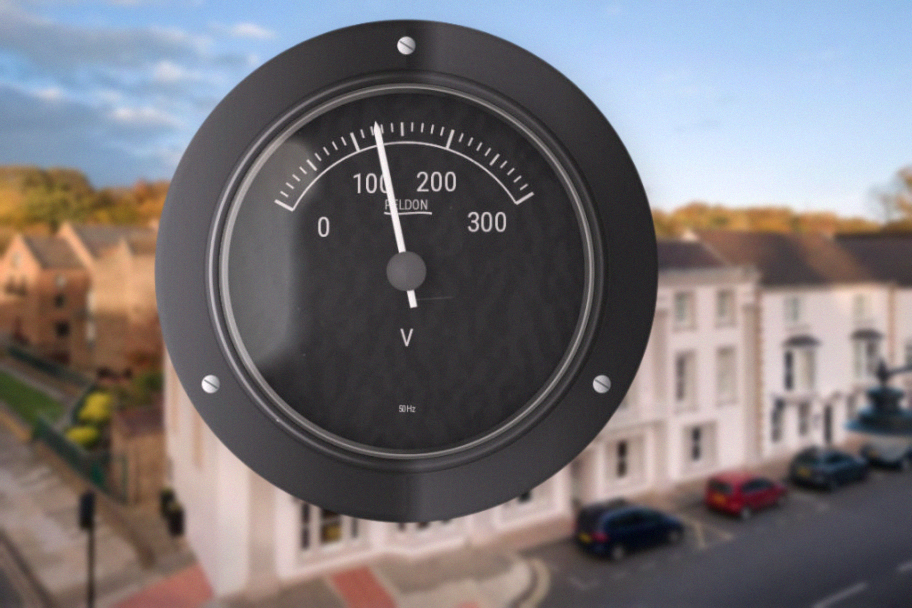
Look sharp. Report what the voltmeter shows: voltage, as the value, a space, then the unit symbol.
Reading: 125 V
